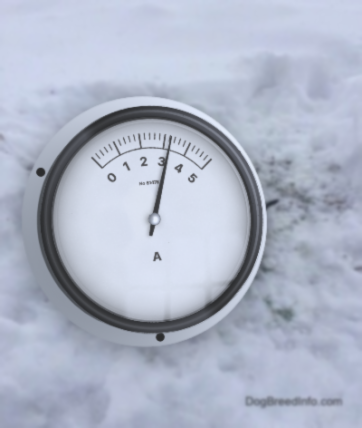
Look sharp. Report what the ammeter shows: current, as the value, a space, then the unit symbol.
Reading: 3.2 A
